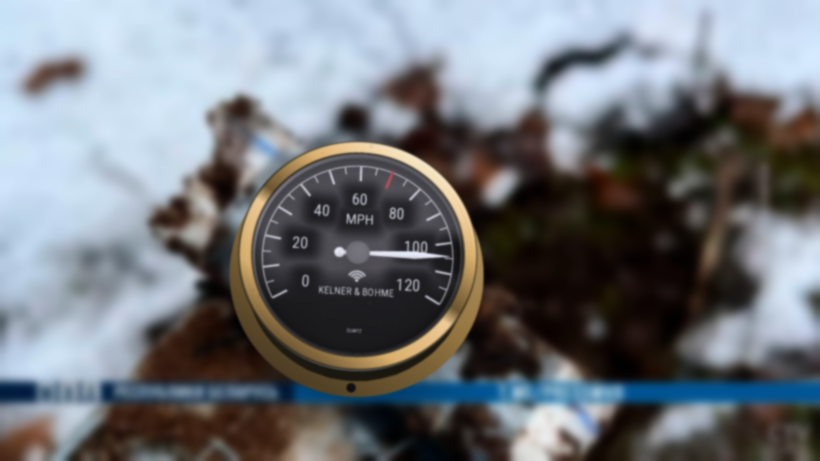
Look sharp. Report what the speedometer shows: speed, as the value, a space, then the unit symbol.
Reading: 105 mph
